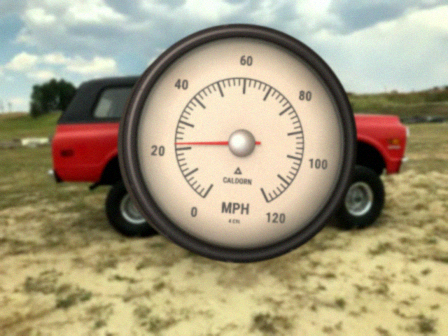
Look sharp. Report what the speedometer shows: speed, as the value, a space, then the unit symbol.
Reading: 22 mph
